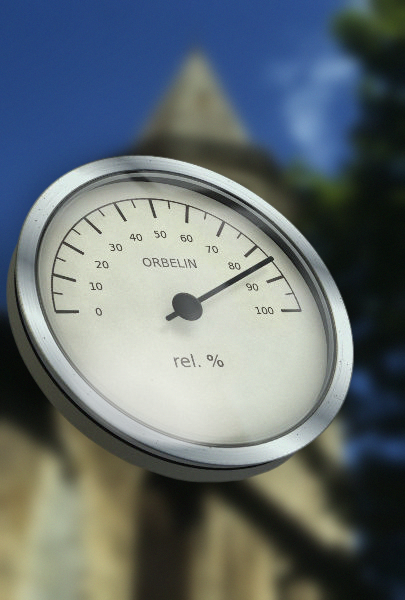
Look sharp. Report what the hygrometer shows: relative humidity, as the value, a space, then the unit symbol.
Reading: 85 %
